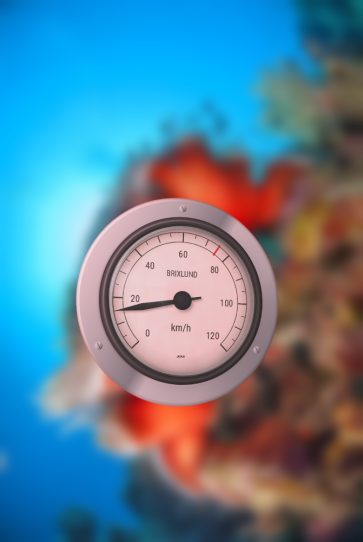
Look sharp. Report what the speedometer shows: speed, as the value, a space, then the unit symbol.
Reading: 15 km/h
